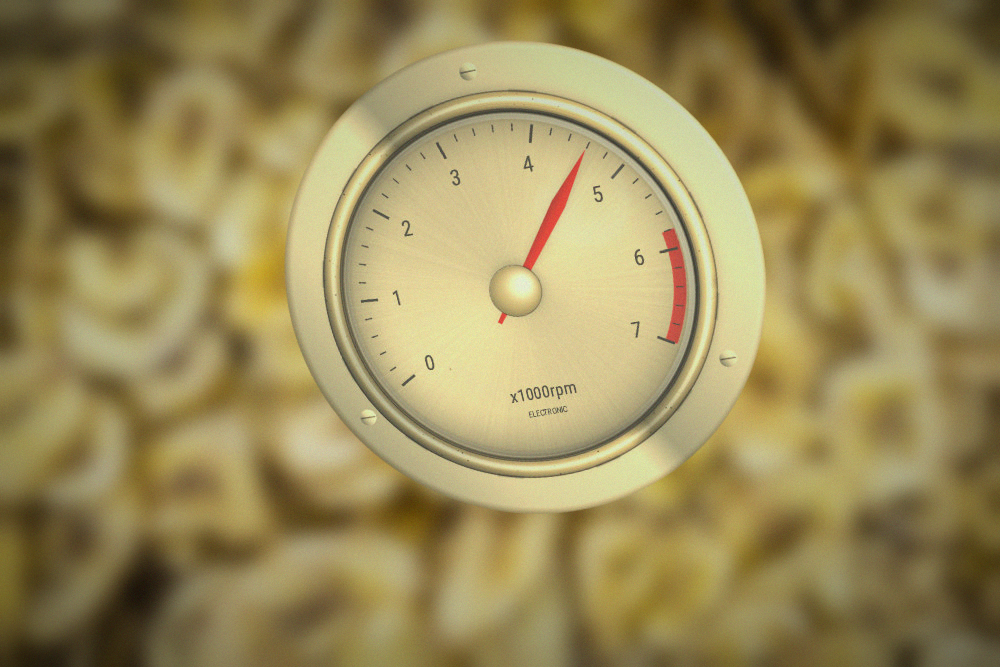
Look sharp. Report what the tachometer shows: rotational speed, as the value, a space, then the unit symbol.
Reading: 4600 rpm
